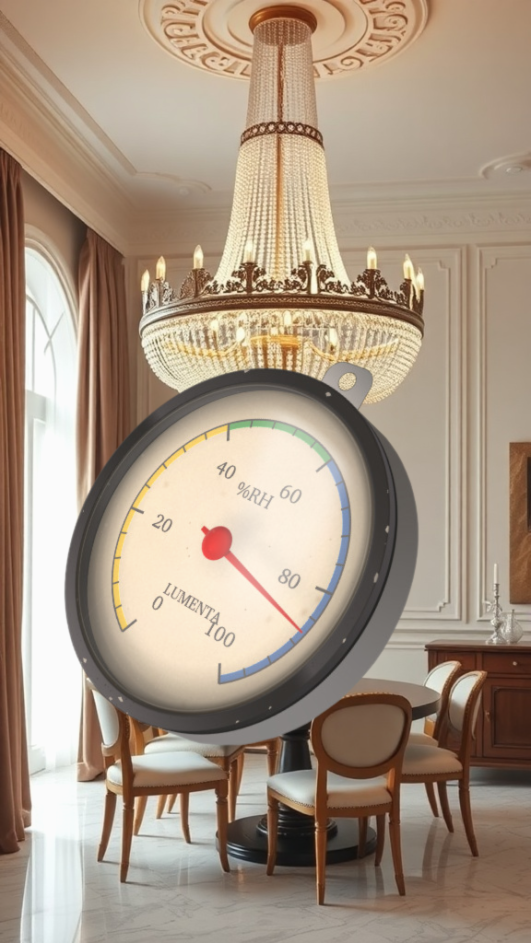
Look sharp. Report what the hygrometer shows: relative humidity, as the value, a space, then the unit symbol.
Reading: 86 %
